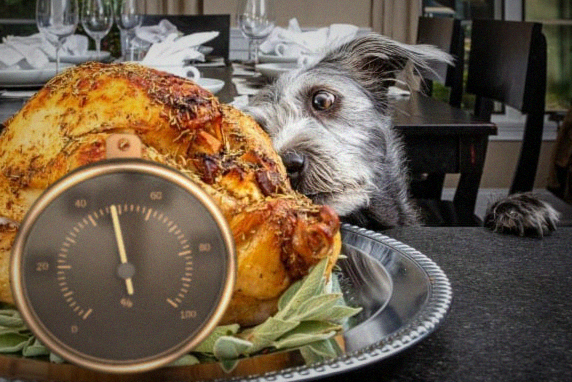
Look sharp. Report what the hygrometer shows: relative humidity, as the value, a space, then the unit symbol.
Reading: 48 %
